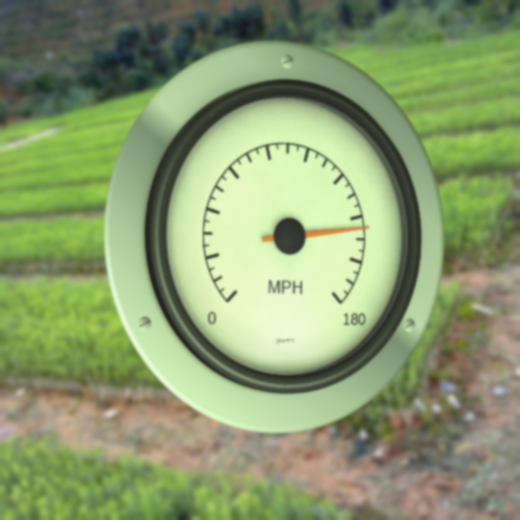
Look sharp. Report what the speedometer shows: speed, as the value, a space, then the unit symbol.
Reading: 145 mph
